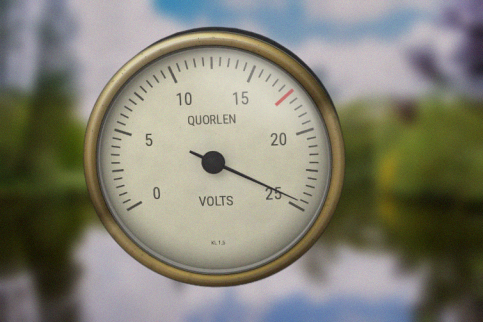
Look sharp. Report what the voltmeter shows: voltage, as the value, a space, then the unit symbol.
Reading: 24.5 V
